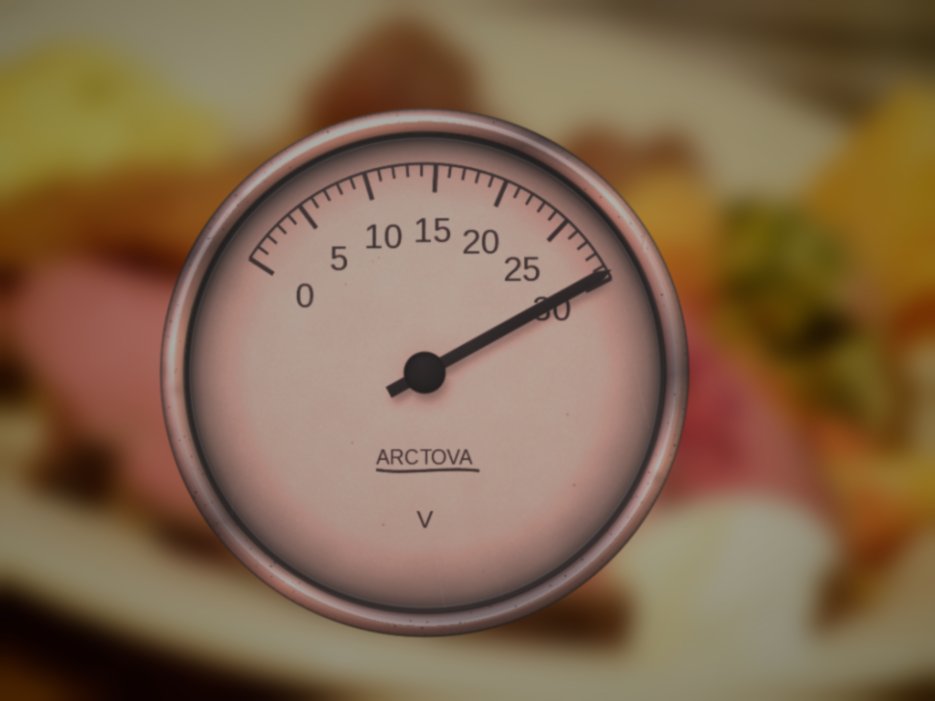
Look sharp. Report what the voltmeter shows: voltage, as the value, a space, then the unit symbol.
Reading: 29.5 V
